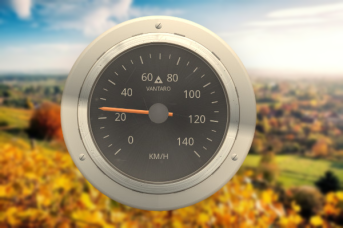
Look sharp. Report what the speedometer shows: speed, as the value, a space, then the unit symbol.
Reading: 25 km/h
